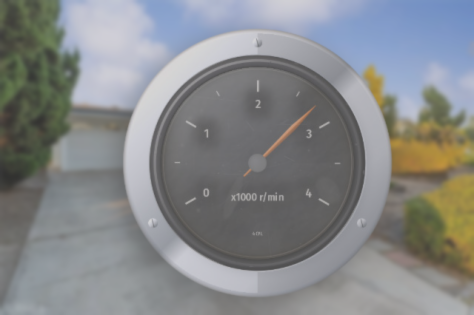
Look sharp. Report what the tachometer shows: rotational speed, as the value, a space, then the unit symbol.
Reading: 2750 rpm
